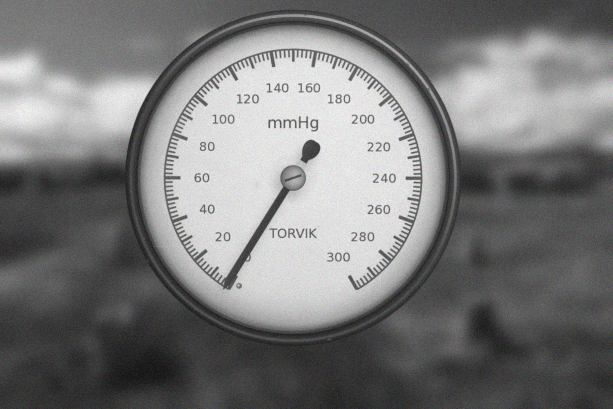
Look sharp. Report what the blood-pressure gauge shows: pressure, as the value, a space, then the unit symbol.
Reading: 2 mmHg
